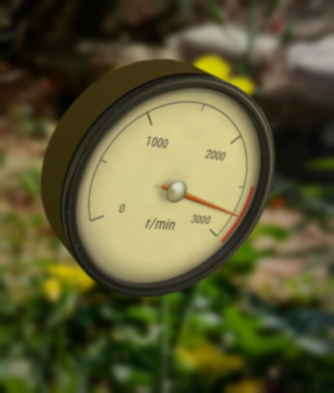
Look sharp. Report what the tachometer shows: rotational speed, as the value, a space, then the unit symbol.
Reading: 2750 rpm
